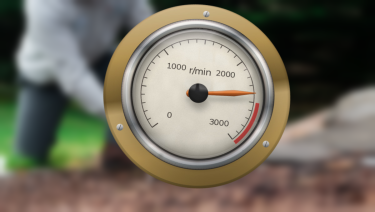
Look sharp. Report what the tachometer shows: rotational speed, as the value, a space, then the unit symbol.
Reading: 2400 rpm
